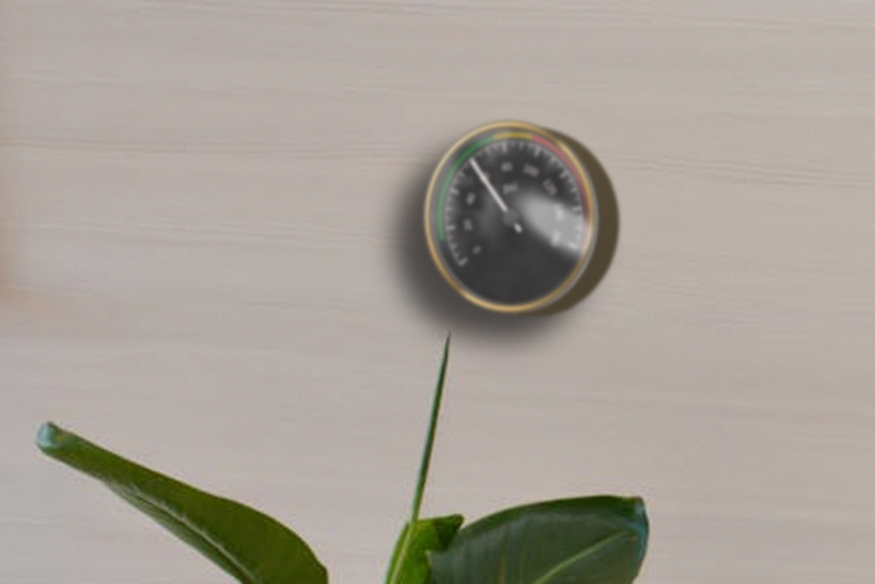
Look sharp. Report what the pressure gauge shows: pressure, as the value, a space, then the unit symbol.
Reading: 60 psi
